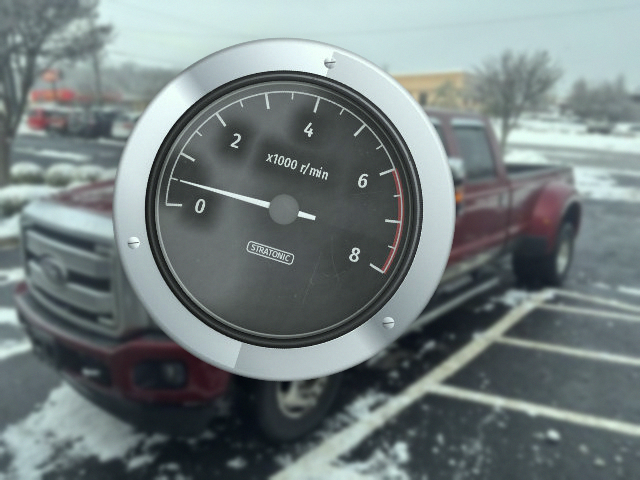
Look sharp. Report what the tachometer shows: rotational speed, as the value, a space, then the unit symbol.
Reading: 500 rpm
